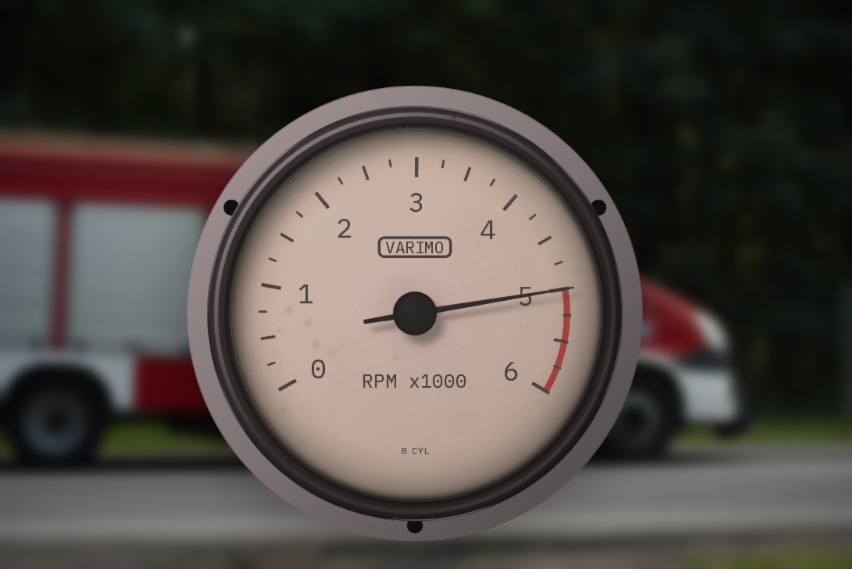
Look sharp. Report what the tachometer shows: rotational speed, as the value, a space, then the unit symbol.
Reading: 5000 rpm
